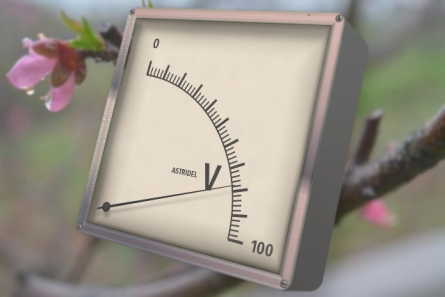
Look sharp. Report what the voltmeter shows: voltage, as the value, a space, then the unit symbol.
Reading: 78 V
